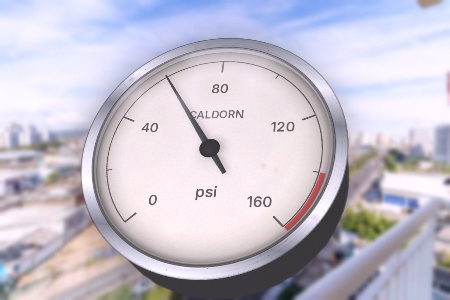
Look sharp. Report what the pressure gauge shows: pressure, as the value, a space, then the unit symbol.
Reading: 60 psi
